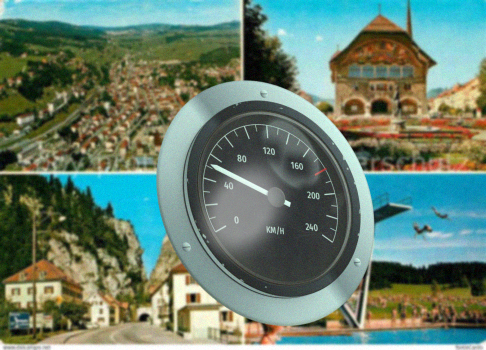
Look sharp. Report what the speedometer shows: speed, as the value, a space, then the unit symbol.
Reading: 50 km/h
